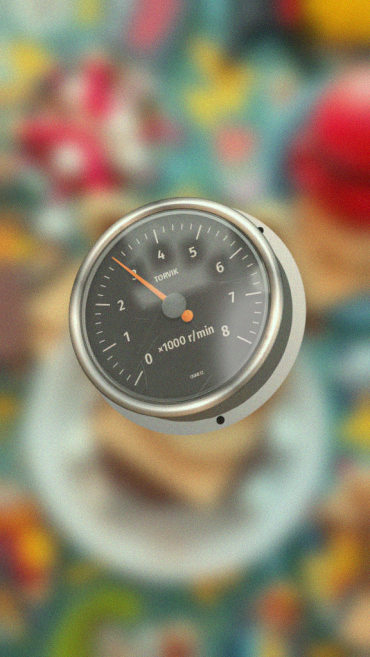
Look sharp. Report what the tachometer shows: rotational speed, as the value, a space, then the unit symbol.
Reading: 3000 rpm
